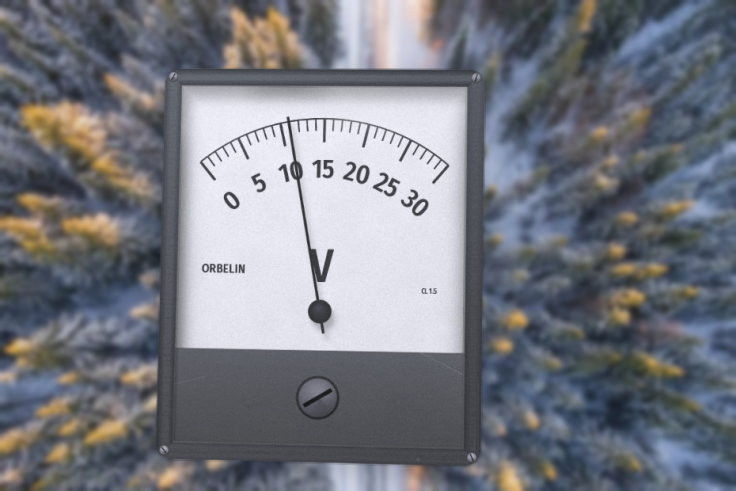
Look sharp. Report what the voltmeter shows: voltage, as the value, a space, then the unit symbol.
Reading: 11 V
